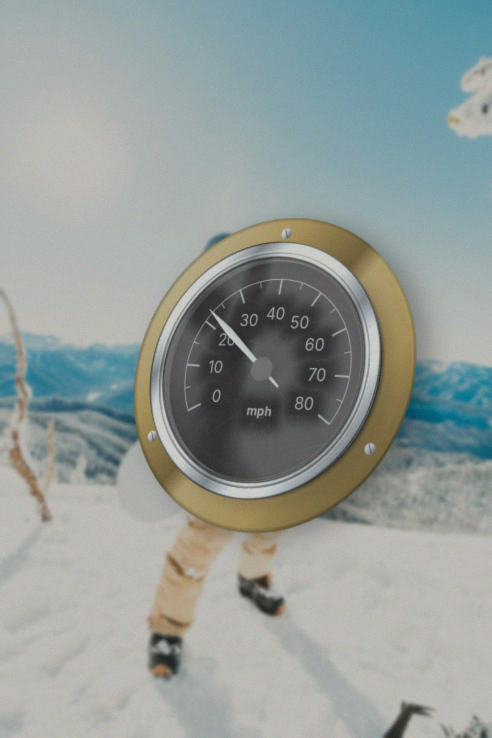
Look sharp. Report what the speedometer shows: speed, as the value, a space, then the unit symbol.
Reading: 22.5 mph
